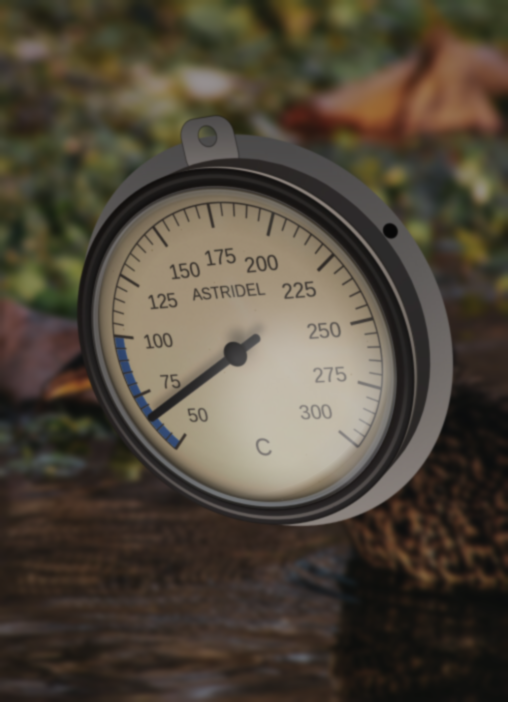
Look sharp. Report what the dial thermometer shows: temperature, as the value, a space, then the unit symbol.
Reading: 65 °C
